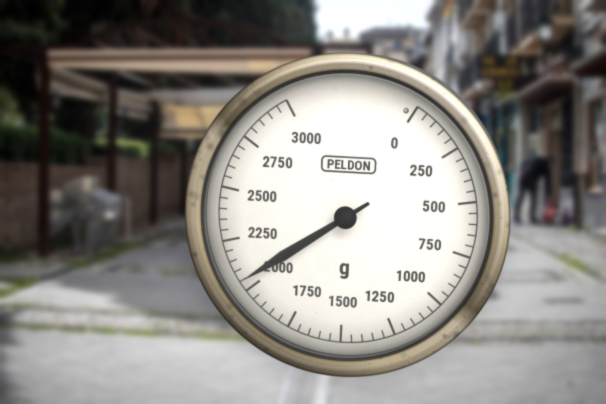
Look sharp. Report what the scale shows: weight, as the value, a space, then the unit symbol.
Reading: 2050 g
